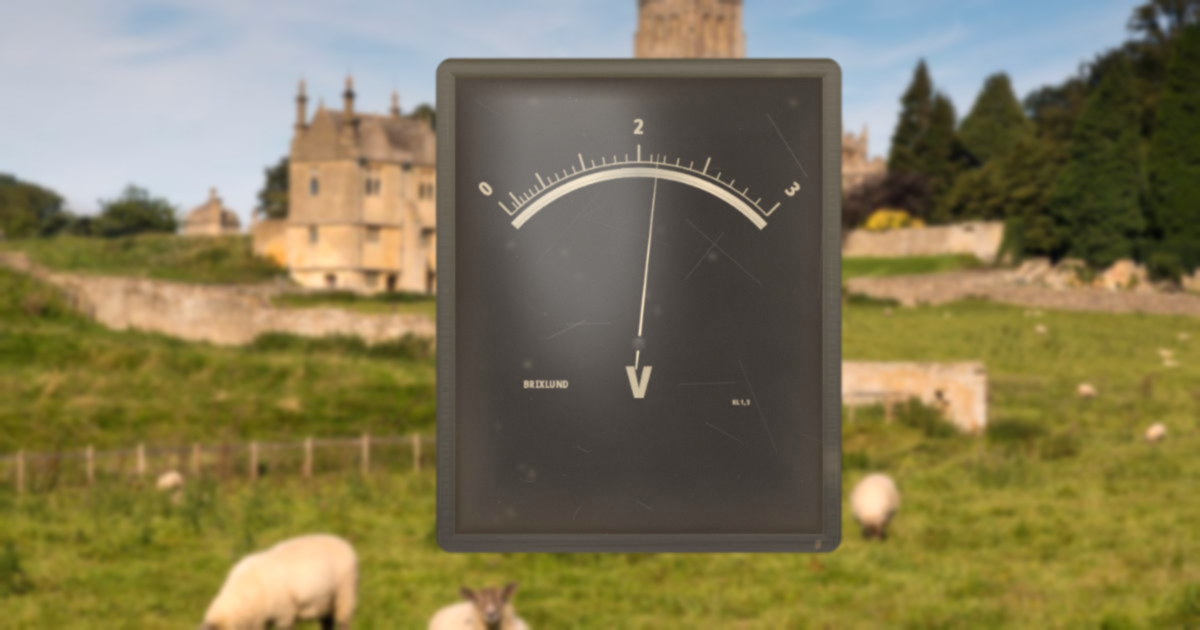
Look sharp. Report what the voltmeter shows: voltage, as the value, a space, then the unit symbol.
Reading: 2.15 V
